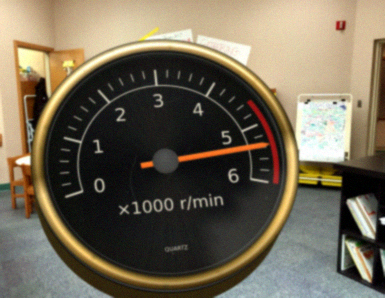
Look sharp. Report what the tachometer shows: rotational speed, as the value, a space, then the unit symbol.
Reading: 5400 rpm
